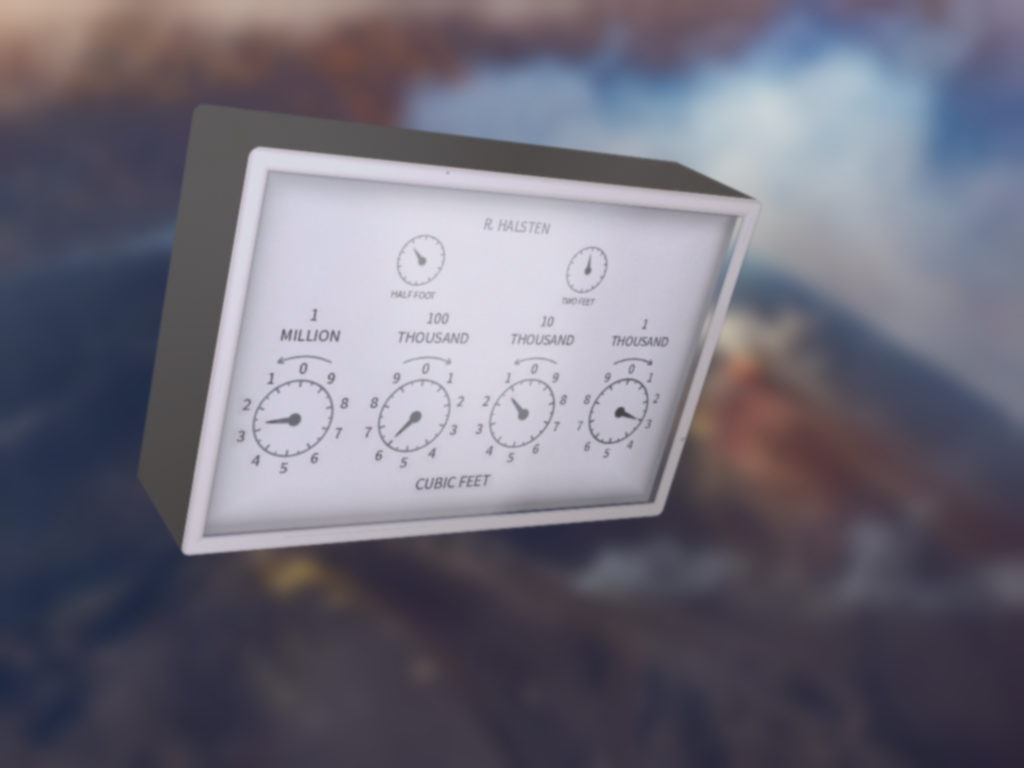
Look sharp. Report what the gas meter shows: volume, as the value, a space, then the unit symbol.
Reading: 261300 ft³
